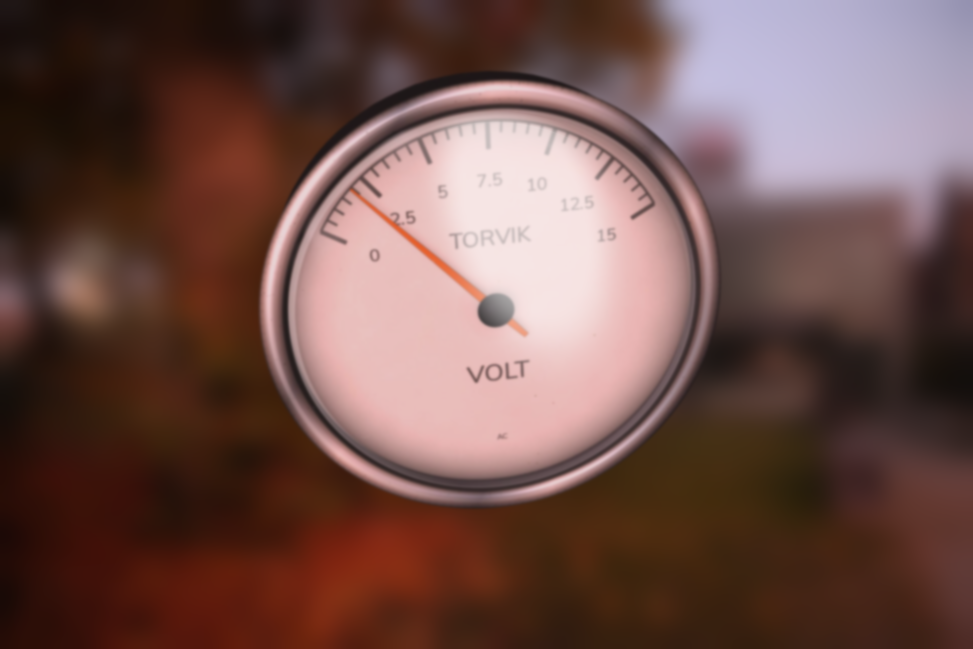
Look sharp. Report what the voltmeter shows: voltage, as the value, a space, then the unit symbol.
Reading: 2 V
